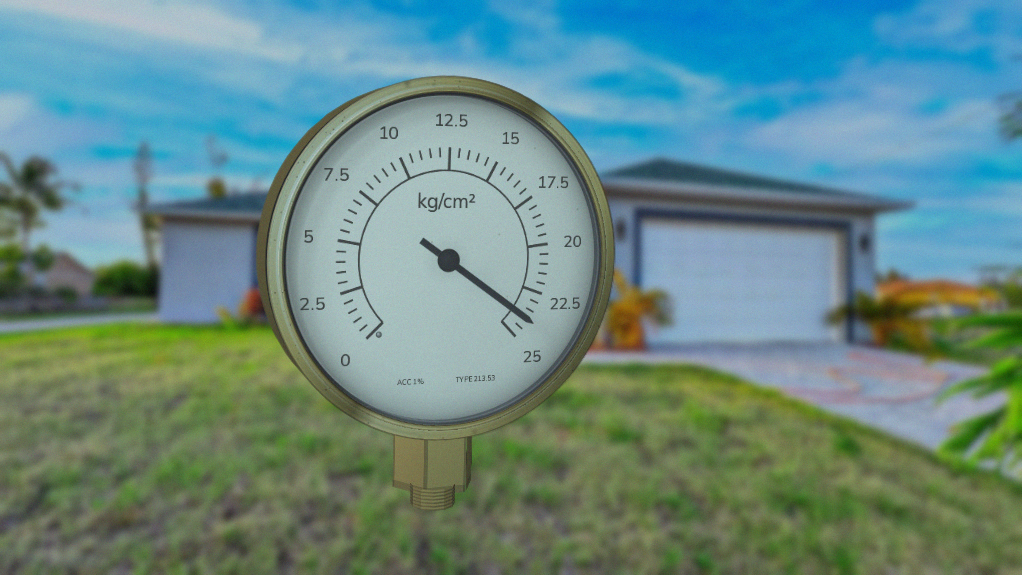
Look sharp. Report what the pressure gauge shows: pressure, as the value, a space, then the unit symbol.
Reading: 24 kg/cm²
